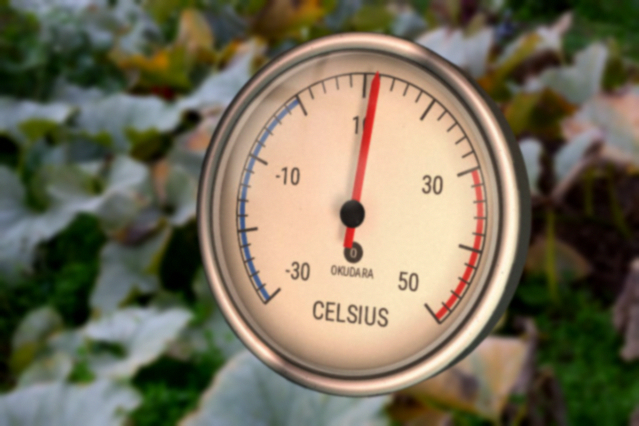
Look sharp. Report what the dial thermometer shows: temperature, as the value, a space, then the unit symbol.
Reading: 12 °C
